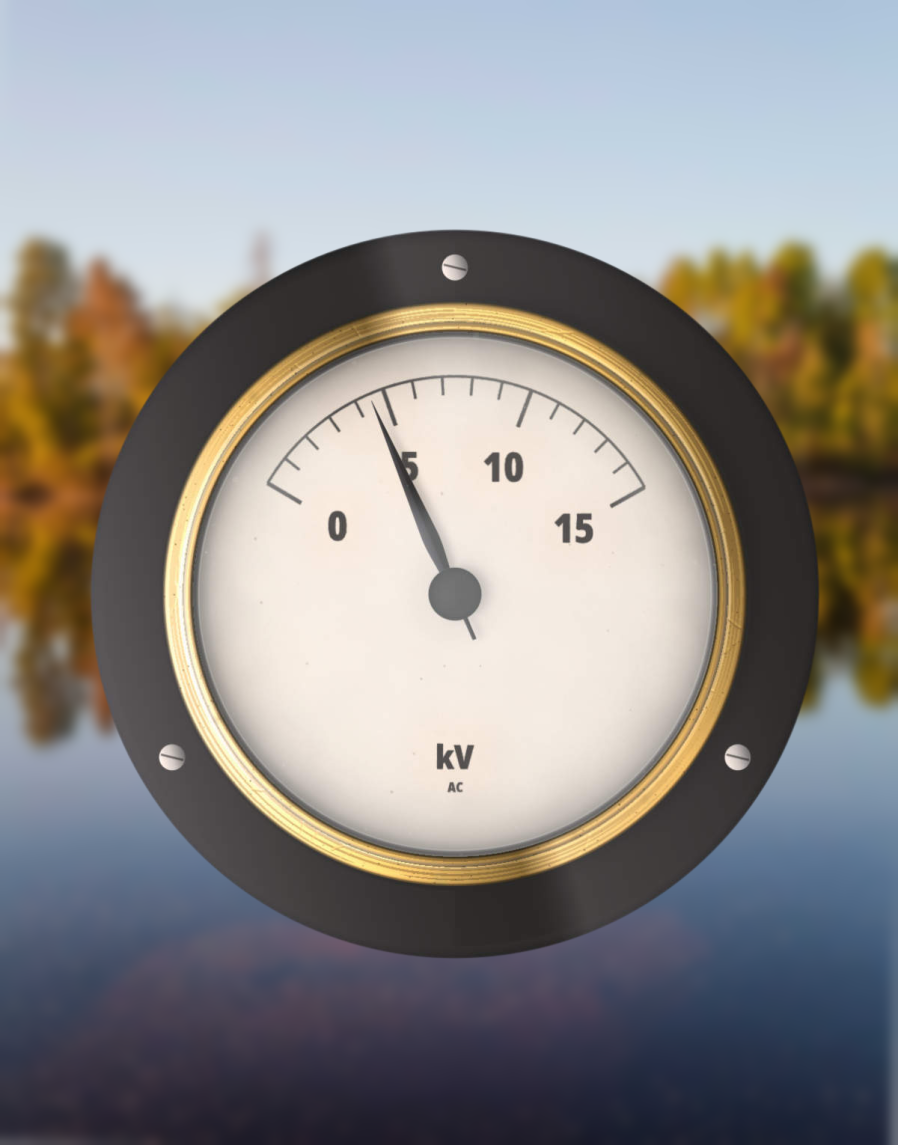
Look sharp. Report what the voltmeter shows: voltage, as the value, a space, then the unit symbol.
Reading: 4.5 kV
